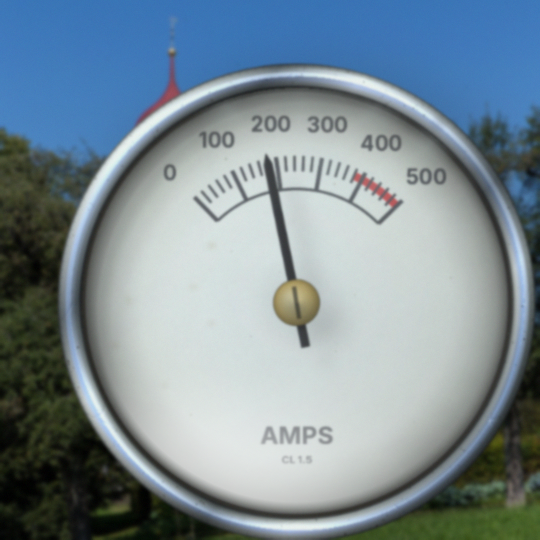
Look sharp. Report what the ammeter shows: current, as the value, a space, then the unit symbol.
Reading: 180 A
